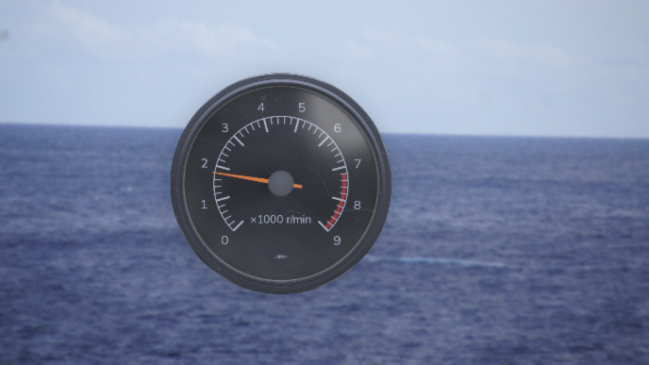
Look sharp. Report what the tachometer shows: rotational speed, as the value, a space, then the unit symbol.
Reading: 1800 rpm
